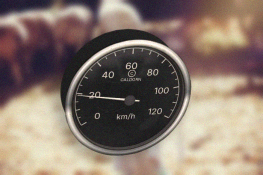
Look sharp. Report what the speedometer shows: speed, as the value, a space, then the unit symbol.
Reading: 20 km/h
